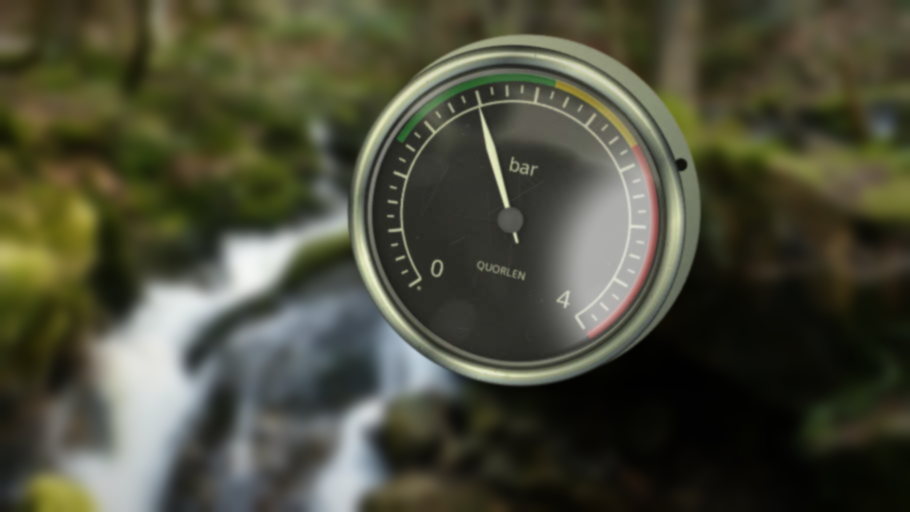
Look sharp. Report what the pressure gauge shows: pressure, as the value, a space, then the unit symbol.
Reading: 1.6 bar
